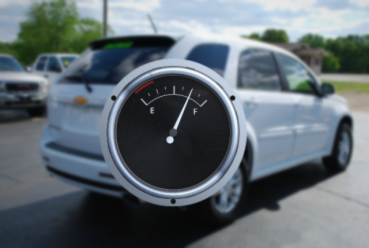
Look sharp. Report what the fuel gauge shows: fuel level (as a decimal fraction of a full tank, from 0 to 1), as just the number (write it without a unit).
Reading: 0.75
